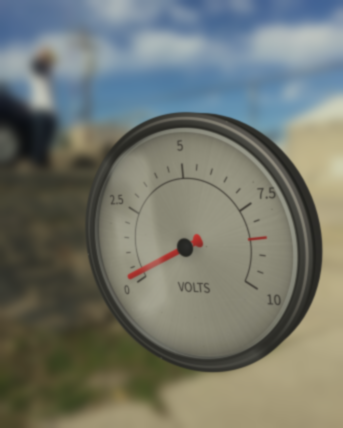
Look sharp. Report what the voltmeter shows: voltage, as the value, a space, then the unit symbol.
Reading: 0.25 V
